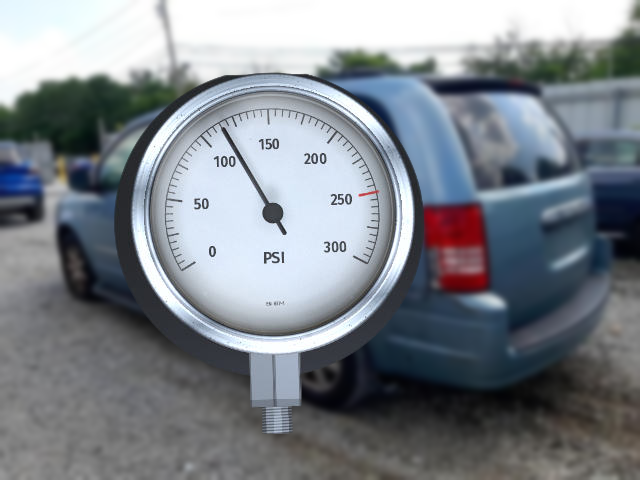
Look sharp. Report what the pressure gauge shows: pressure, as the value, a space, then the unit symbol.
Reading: 115 psi
